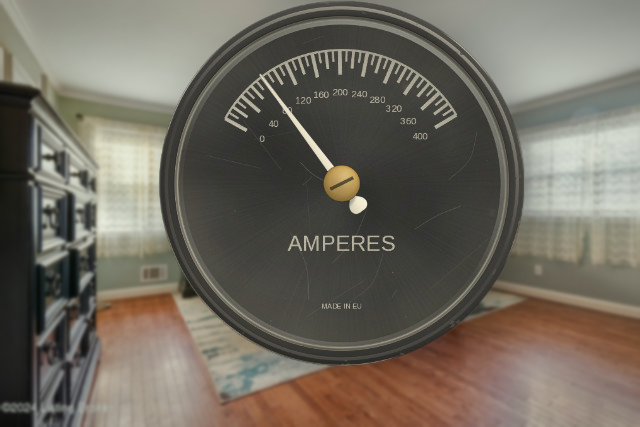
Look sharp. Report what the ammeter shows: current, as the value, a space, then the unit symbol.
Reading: 80 A
